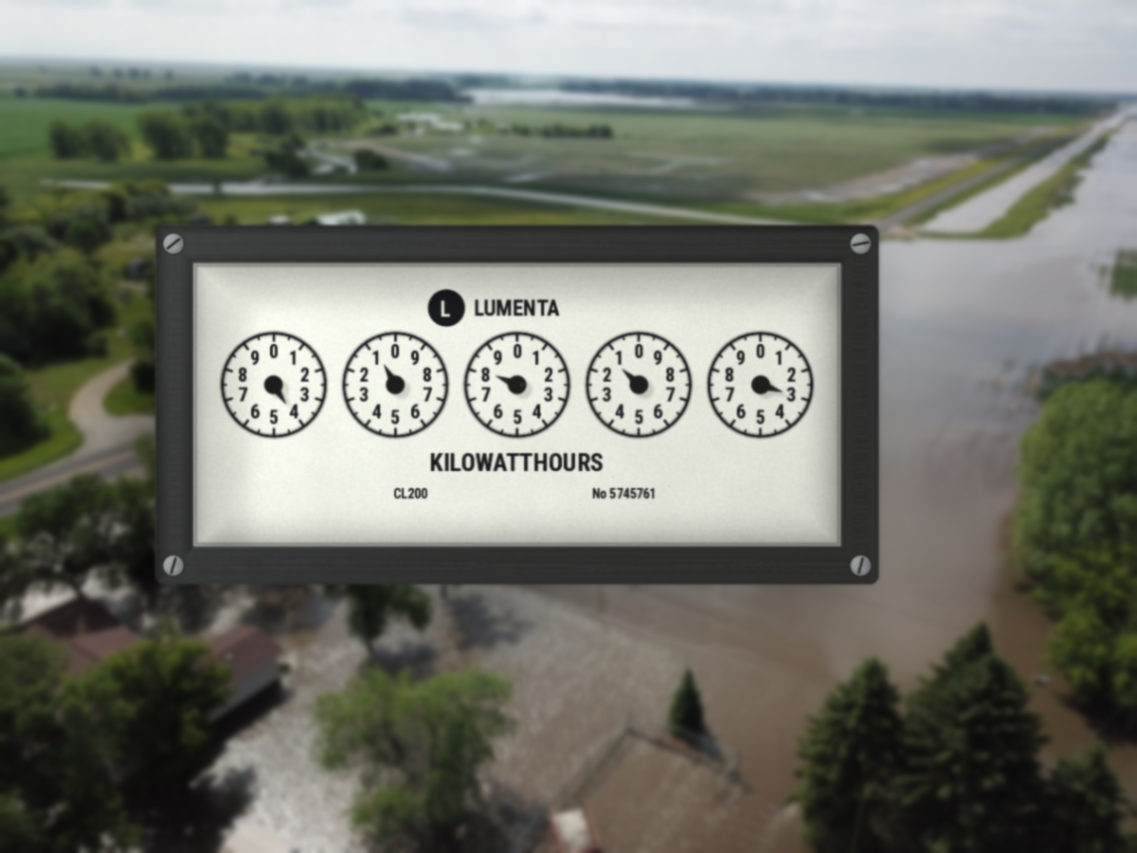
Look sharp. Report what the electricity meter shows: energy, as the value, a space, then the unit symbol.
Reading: 40813 kWh
